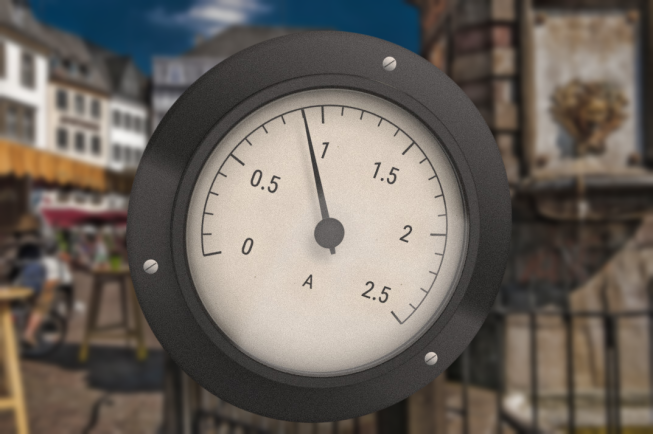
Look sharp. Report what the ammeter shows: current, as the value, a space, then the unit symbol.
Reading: 0.9 A
